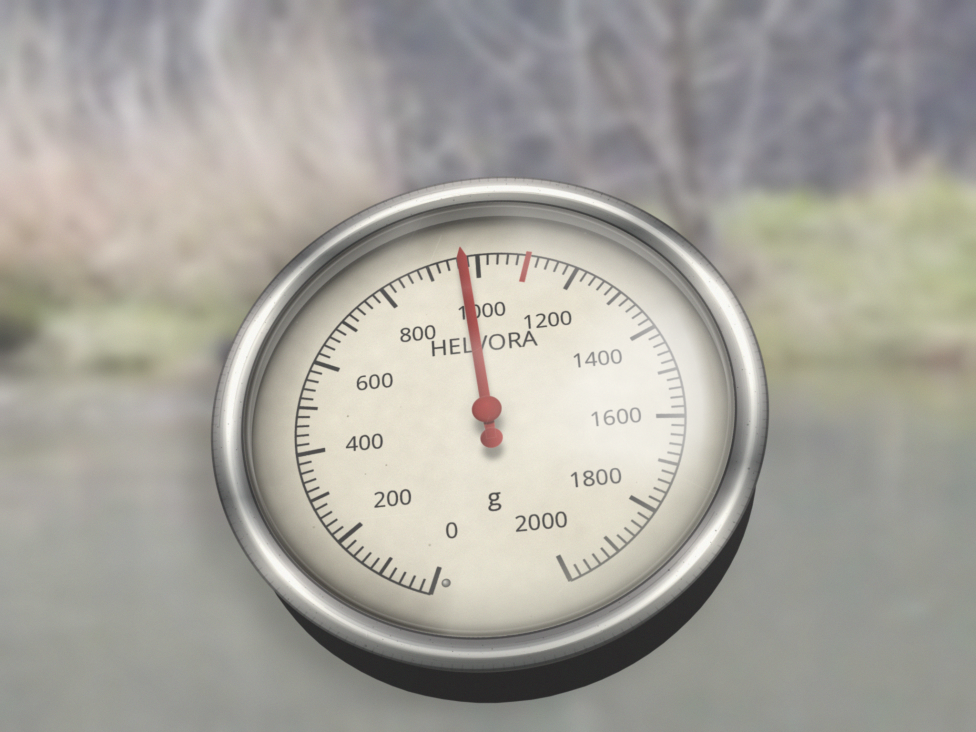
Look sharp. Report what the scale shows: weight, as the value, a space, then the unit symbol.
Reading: 970 g
